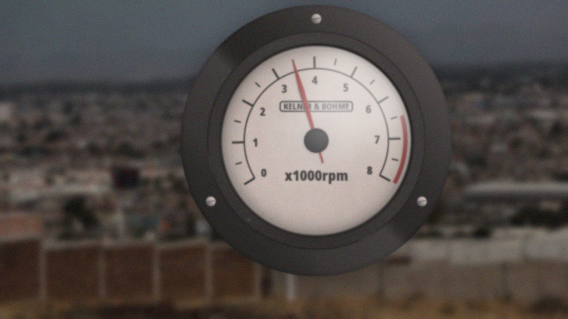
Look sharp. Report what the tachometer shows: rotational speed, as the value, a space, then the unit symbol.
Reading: 3500 rpm
